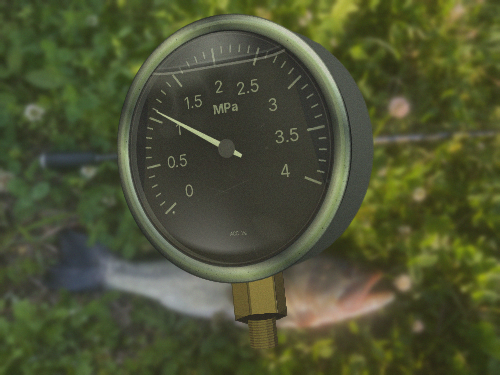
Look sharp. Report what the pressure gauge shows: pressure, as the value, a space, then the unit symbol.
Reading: 1.1 MPa
